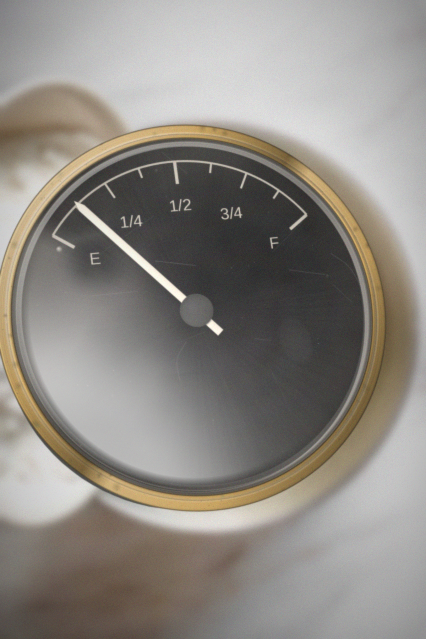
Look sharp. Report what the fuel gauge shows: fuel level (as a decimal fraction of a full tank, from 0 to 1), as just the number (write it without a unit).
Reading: 0.125
